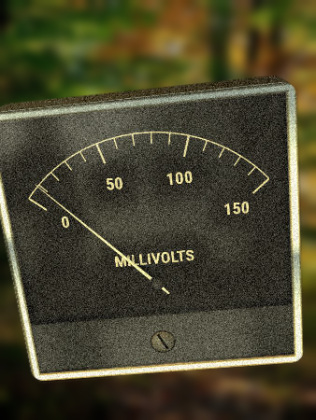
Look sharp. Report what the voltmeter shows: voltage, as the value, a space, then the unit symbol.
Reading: 10 mV
